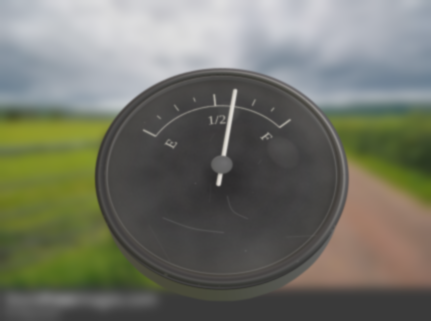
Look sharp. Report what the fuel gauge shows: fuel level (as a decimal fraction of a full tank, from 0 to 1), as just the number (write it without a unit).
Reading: 0.625
